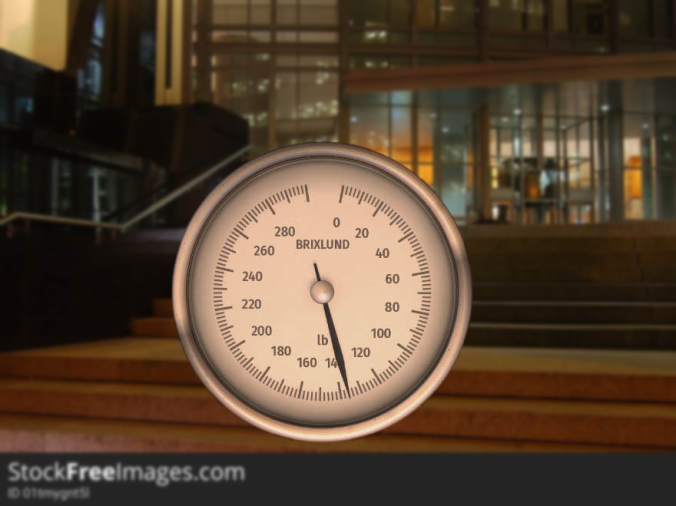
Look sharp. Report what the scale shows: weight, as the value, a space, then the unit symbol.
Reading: 136 lb
